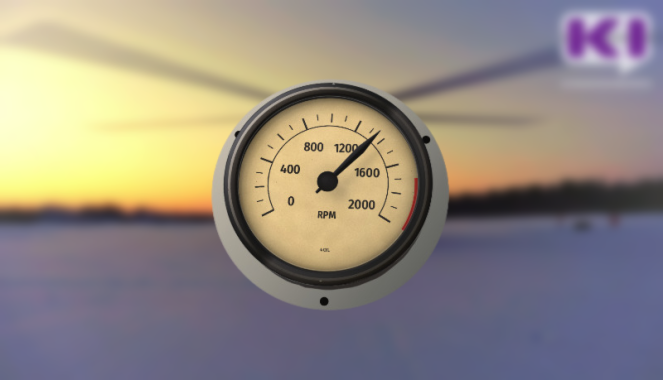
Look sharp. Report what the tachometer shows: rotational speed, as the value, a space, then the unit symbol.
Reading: 1350 rpm
